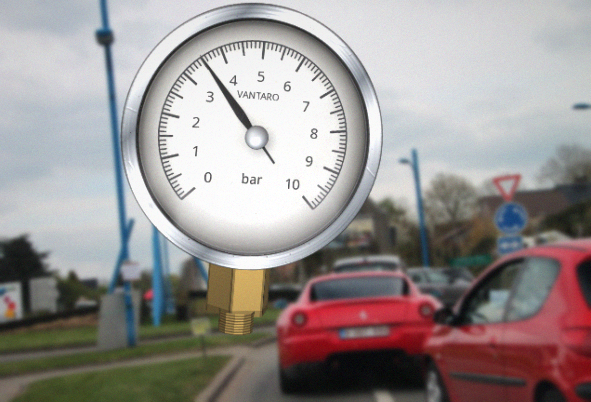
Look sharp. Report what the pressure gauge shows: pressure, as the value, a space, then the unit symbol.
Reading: 3.5 bar
